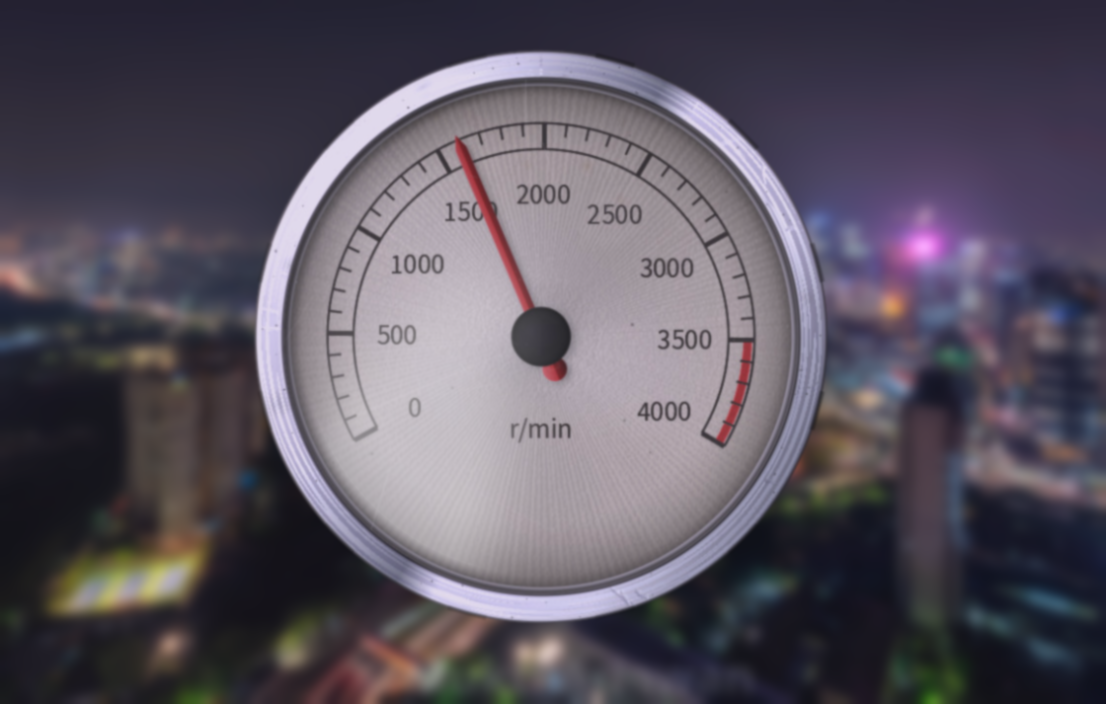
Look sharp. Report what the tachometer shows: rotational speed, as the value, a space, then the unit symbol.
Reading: 1600 rpm
